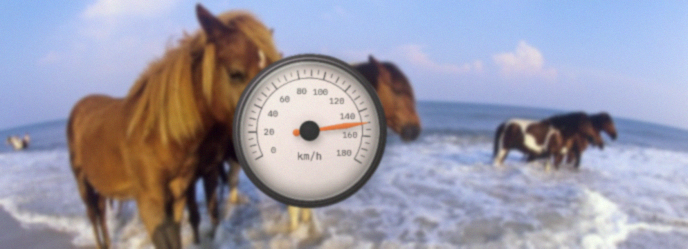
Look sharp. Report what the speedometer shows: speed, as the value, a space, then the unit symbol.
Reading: 150 km/h
